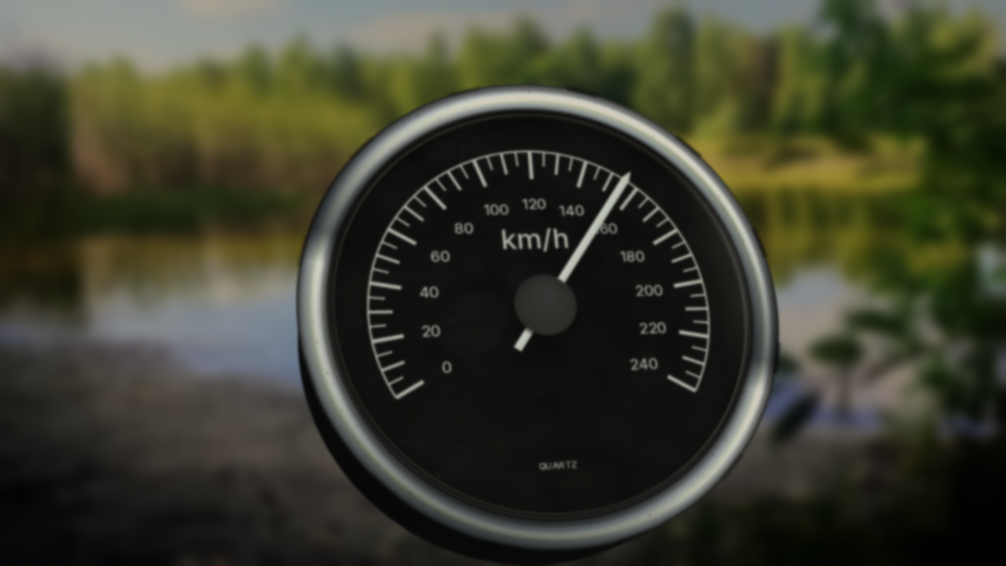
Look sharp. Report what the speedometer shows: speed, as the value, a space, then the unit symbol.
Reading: 155 km/h
